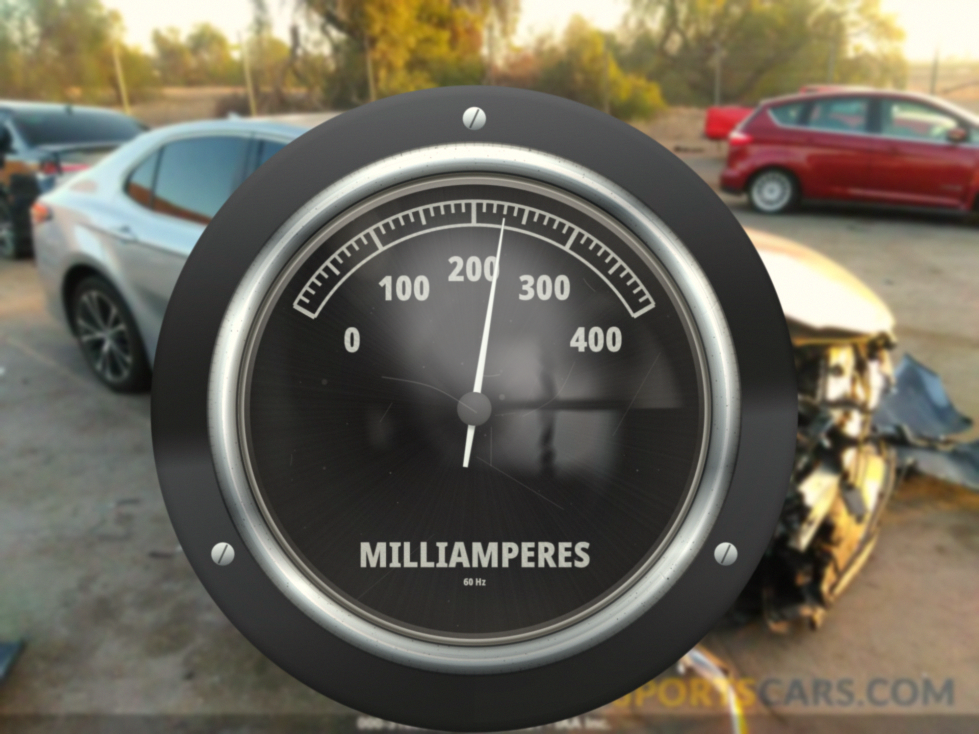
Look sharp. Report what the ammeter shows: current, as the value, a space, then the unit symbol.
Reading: 230 mA
